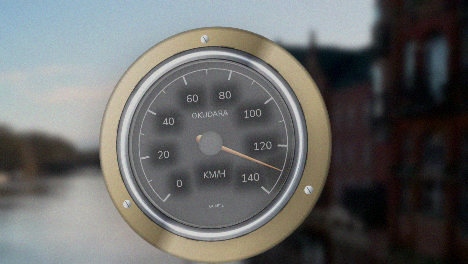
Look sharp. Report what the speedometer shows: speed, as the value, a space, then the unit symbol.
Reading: 130 km/h
